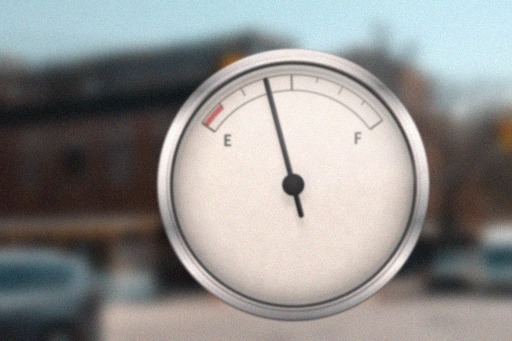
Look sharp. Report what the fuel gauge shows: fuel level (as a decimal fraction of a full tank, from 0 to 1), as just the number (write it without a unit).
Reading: 0.375
